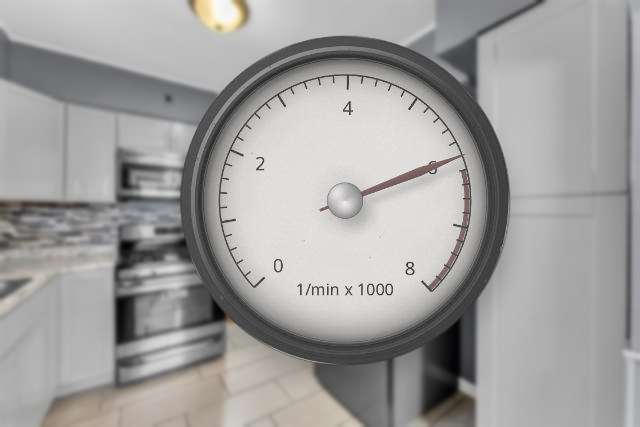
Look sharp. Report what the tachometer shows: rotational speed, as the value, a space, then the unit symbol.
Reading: 6000 rpm
